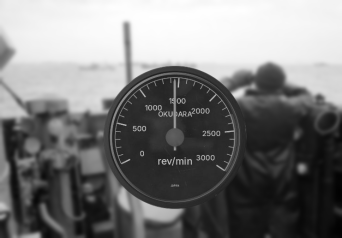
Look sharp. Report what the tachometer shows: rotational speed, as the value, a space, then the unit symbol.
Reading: 1450 rpm
